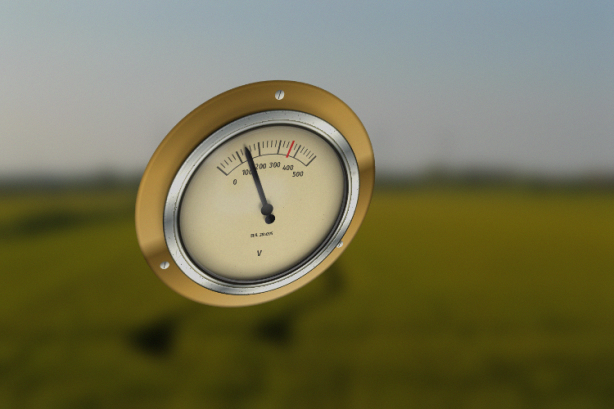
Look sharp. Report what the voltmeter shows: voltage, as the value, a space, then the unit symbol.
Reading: 140 V
